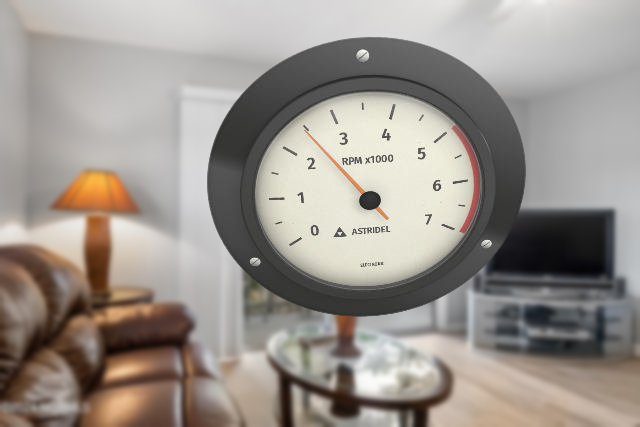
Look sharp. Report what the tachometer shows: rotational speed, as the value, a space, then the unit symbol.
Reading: 2500 rpm
